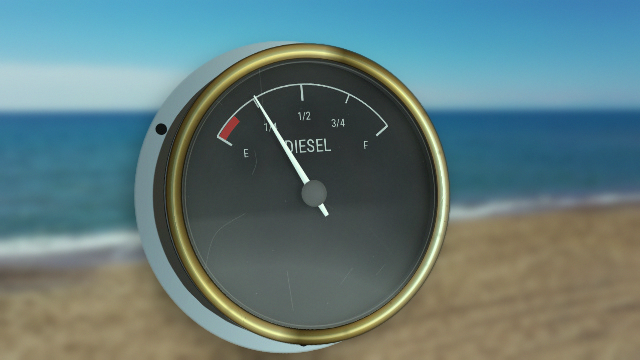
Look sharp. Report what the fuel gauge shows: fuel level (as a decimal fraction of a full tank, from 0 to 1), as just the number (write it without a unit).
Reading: 0.25
